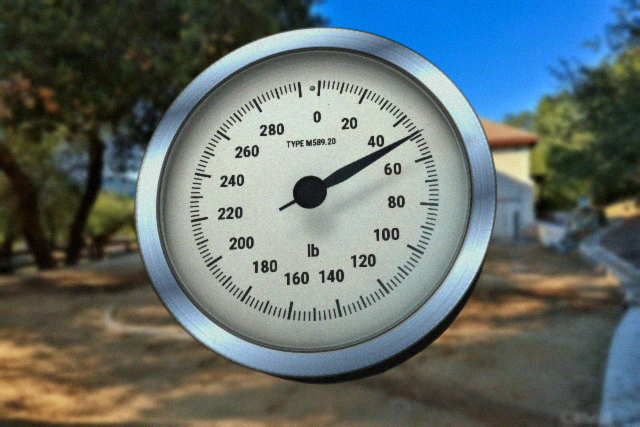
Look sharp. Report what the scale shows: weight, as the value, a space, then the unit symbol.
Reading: 50 lb
